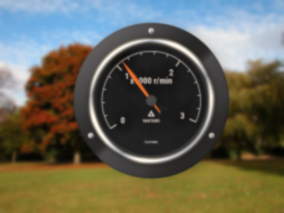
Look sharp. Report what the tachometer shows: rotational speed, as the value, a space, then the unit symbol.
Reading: 1100 rpm
